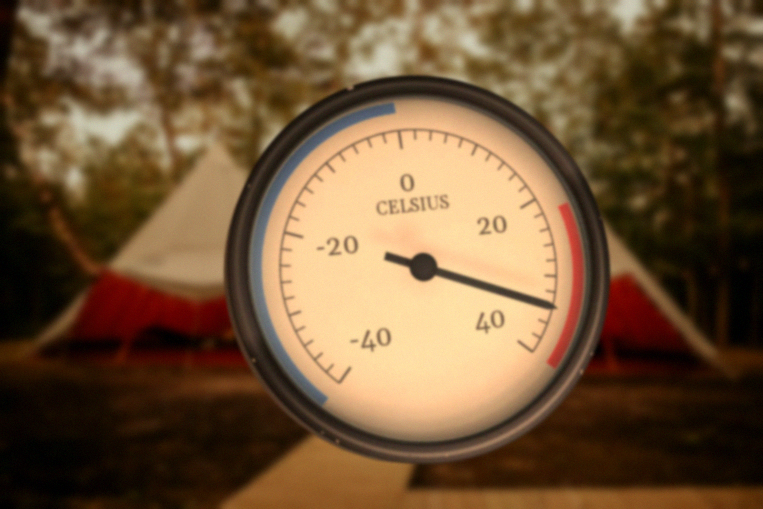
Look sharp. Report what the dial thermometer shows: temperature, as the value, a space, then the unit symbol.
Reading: 34 °C
